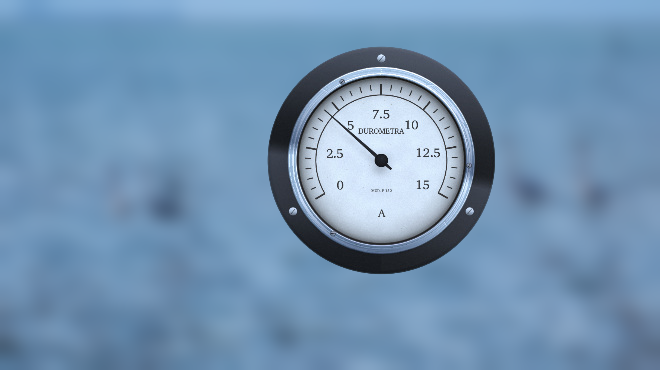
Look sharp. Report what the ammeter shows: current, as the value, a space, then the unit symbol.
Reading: 4.5 A
